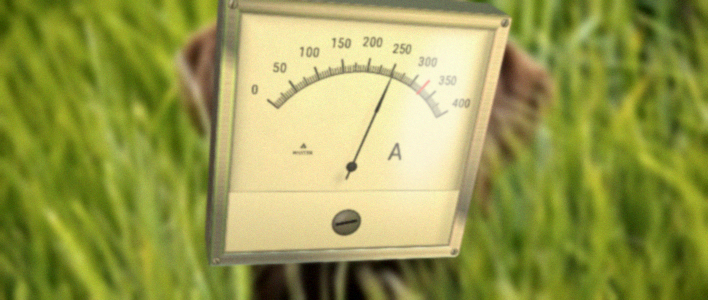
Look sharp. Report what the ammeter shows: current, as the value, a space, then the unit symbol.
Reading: 250 A
